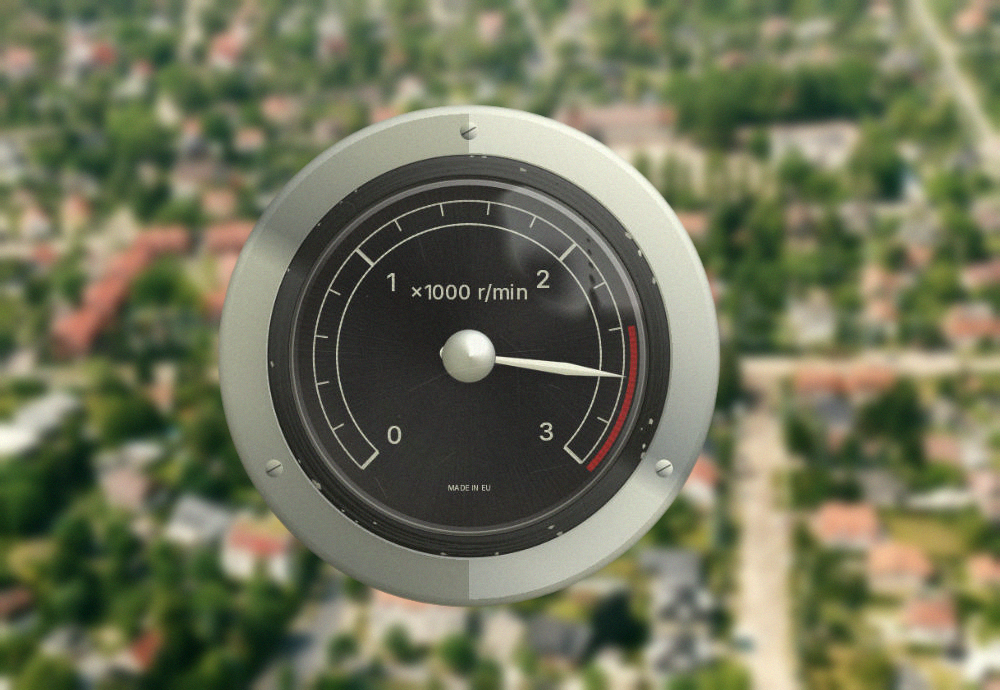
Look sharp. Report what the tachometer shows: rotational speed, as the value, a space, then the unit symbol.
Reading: 2600 rpm
